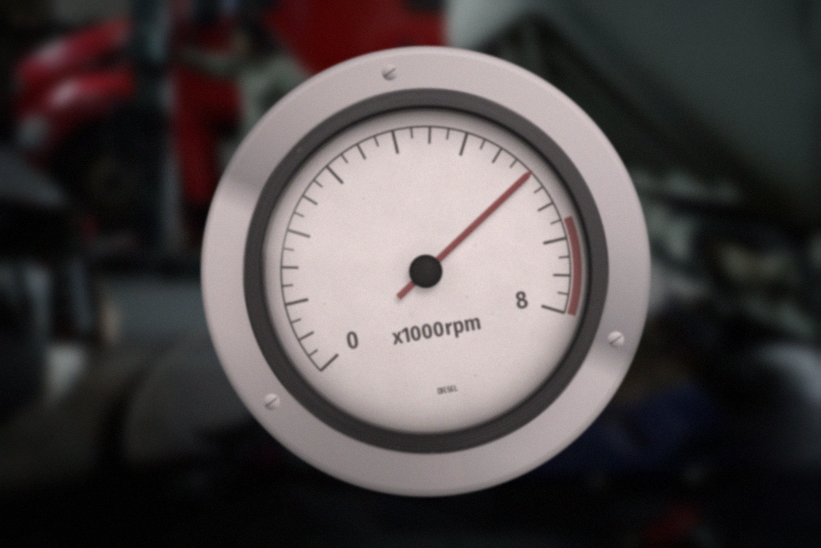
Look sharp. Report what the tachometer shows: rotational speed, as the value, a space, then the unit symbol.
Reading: 6000 rpm
